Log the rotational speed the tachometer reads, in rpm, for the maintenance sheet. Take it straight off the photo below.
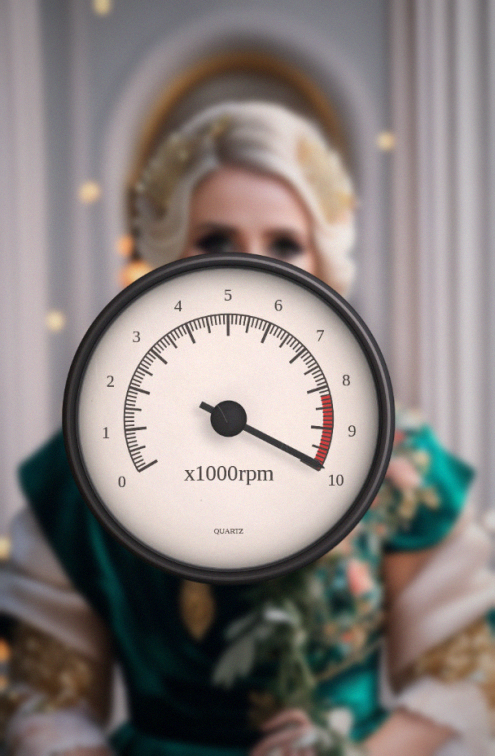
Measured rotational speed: 9900 rpm
